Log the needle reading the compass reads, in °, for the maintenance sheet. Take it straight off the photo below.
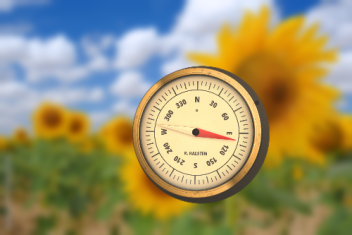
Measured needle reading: 100 °
